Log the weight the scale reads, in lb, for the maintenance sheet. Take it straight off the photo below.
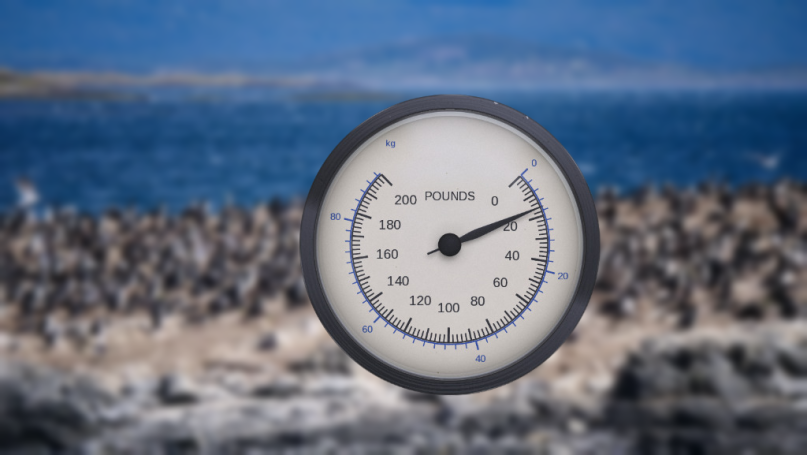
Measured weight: 16 lb
